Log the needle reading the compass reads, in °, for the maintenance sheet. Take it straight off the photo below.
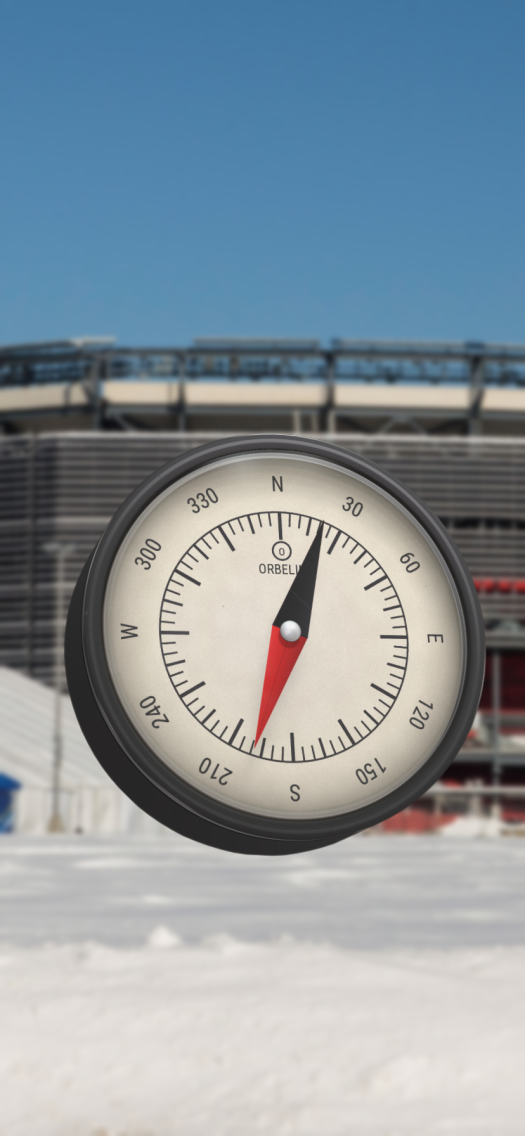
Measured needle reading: 200 °
